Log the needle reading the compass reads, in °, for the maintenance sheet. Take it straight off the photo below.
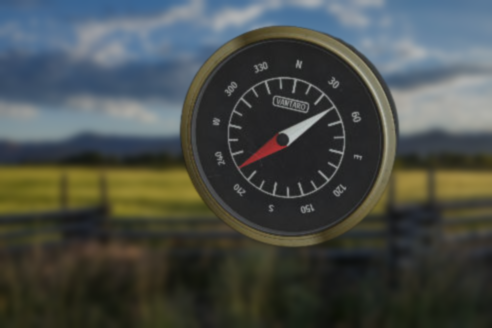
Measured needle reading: 225 °
